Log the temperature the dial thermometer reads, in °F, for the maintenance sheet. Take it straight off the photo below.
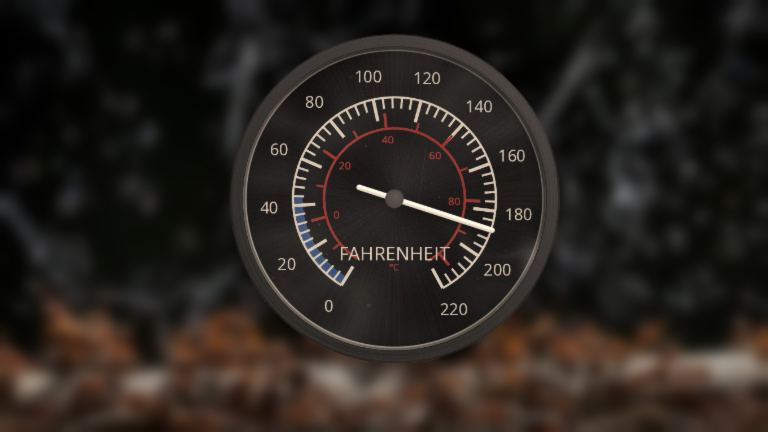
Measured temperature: 188 °F
